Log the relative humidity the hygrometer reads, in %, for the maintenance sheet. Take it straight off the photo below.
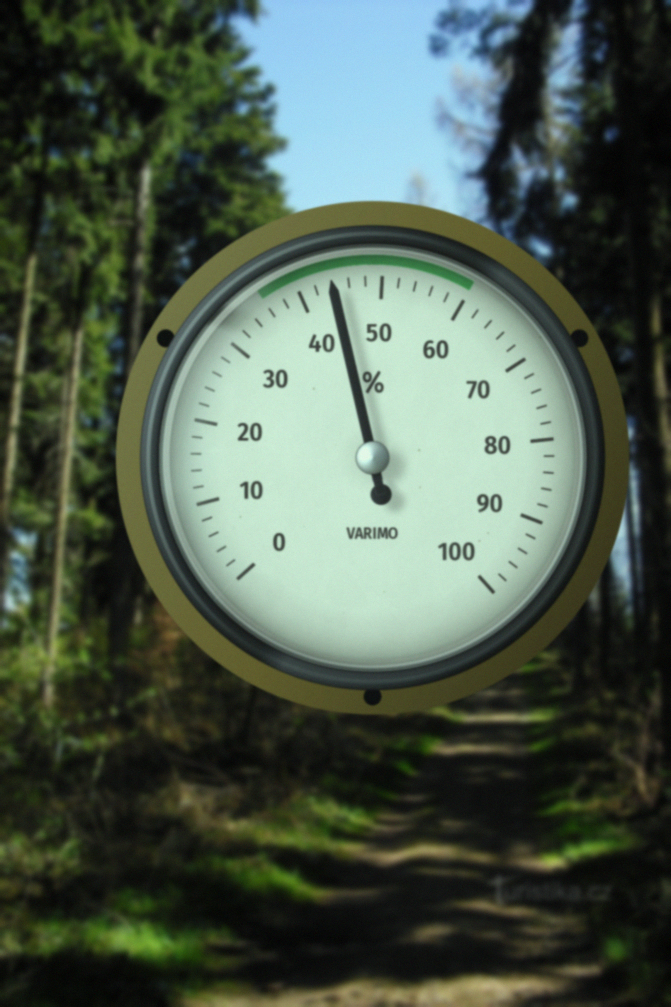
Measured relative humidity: 44 %
